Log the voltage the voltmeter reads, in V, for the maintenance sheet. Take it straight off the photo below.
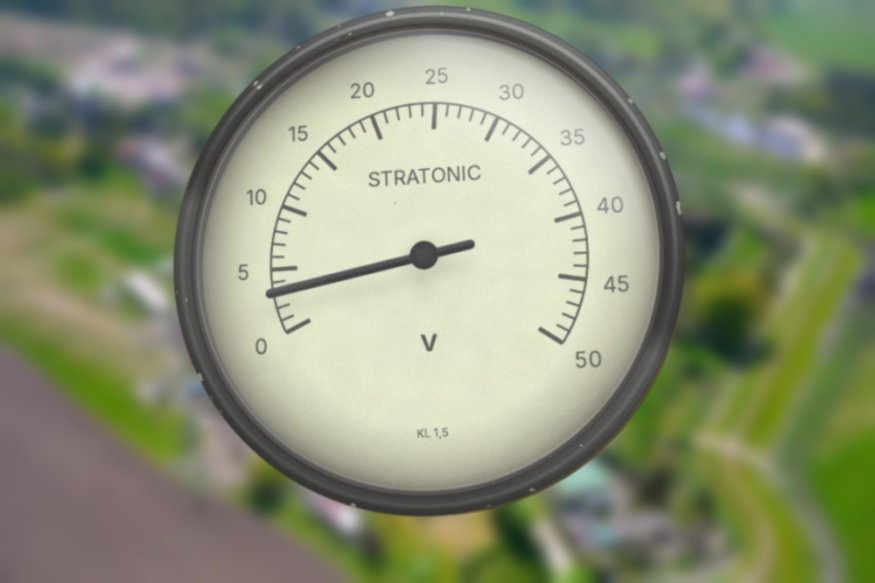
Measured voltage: 3 V
